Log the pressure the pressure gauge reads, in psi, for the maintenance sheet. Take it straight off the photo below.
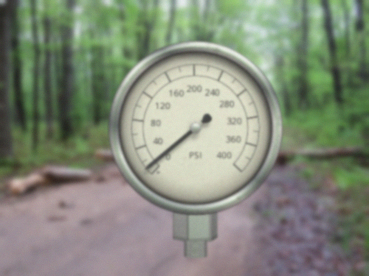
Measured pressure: 10 psi
